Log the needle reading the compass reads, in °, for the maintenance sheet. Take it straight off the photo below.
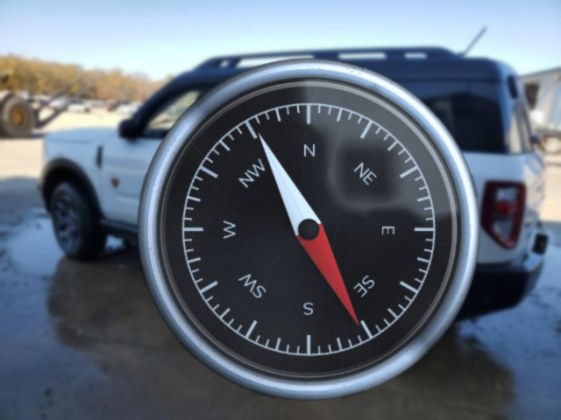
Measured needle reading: 152.5 °
